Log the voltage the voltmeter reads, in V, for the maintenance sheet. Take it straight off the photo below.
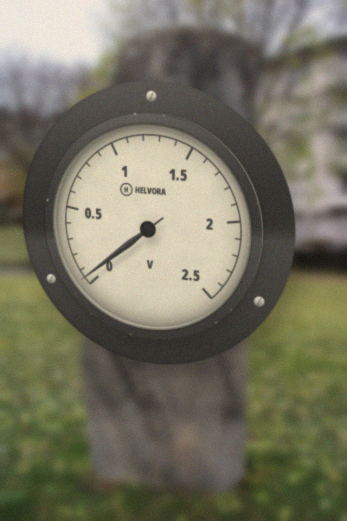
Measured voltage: 0.05 V
